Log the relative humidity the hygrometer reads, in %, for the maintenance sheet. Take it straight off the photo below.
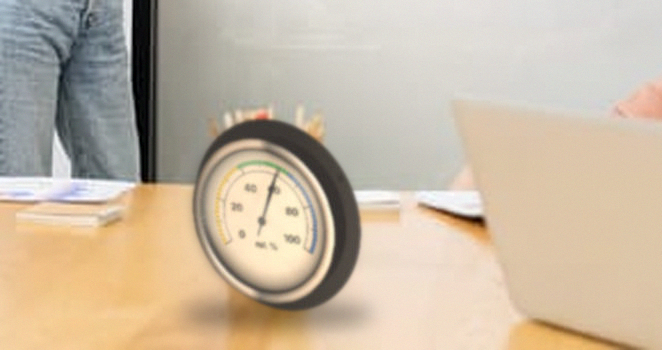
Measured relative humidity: 60 %
